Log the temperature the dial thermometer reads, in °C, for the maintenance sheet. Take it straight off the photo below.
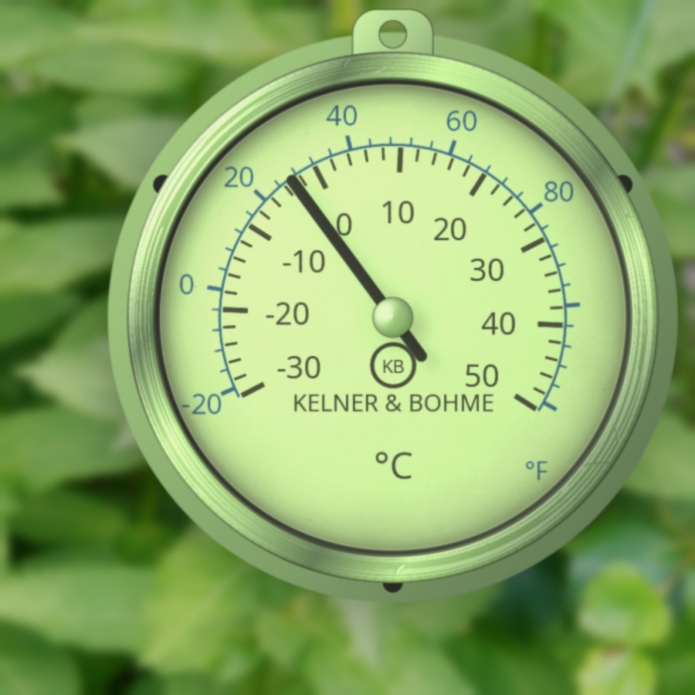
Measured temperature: -3 °C
